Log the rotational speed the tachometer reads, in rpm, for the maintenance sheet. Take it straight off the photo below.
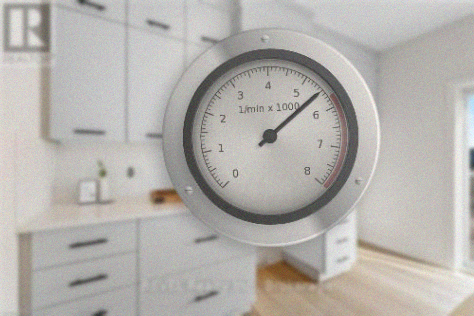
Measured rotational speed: 5500 rpm
